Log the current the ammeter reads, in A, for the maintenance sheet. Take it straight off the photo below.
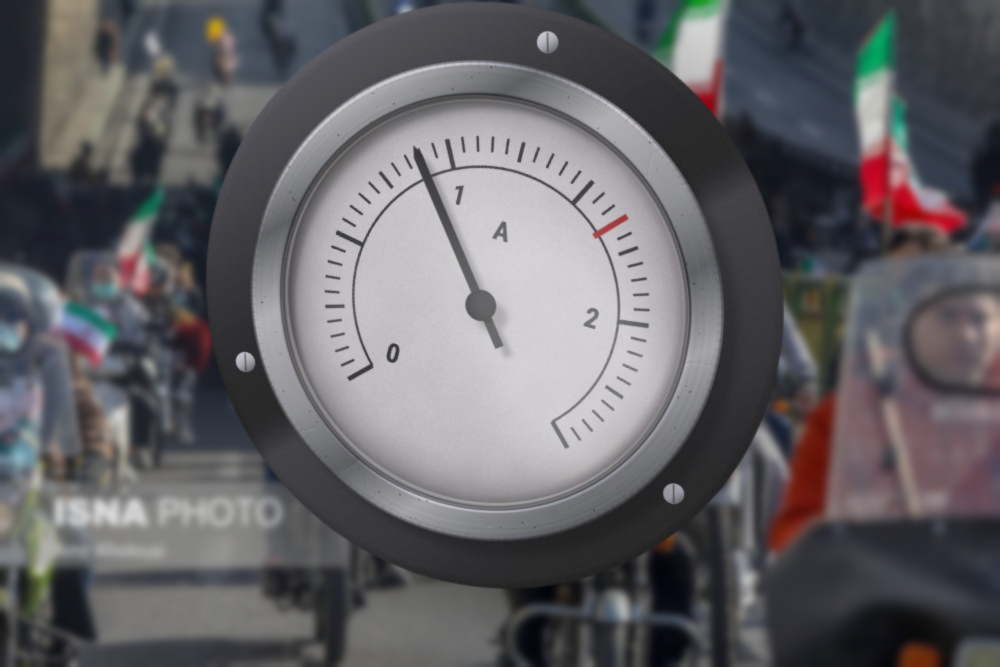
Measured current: 0.9 A
